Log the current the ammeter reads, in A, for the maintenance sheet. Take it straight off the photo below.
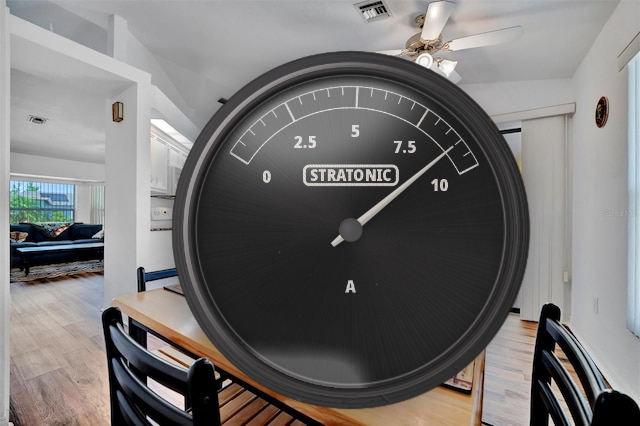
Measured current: 9 A
